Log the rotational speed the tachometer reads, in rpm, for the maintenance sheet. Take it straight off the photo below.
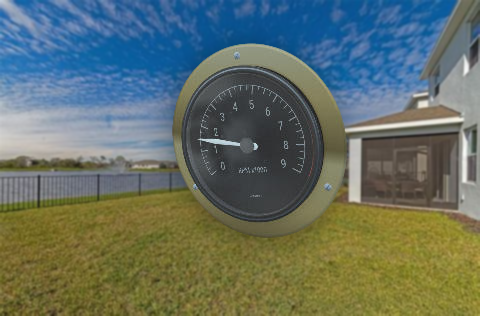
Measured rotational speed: 1500 rpm
